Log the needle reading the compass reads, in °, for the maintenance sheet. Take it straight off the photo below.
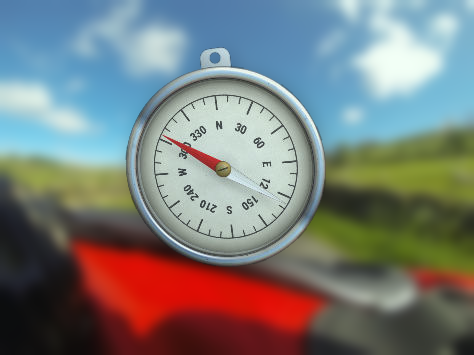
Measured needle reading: 305 °
